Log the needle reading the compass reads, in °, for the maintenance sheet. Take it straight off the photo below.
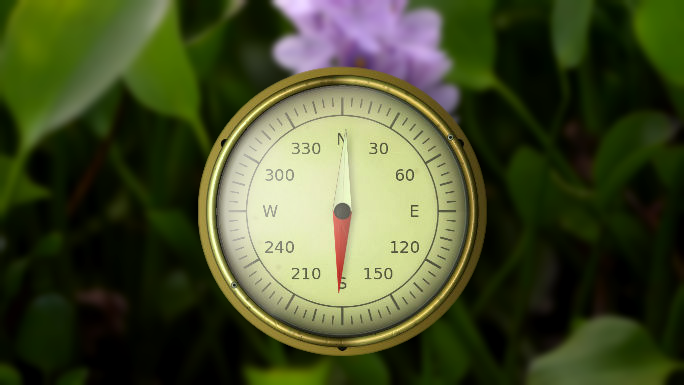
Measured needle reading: 182.5 °
